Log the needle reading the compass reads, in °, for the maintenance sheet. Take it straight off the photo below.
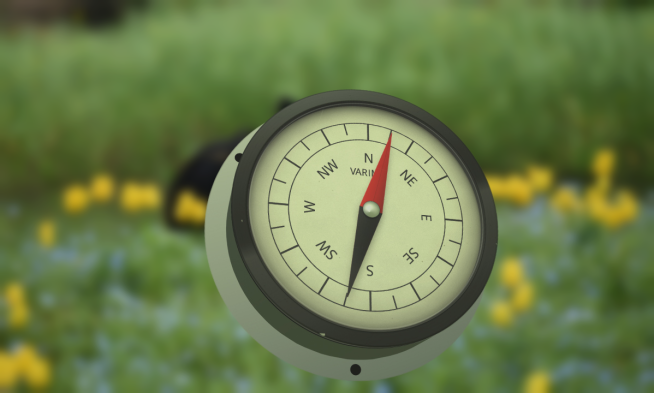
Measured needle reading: 15 °
